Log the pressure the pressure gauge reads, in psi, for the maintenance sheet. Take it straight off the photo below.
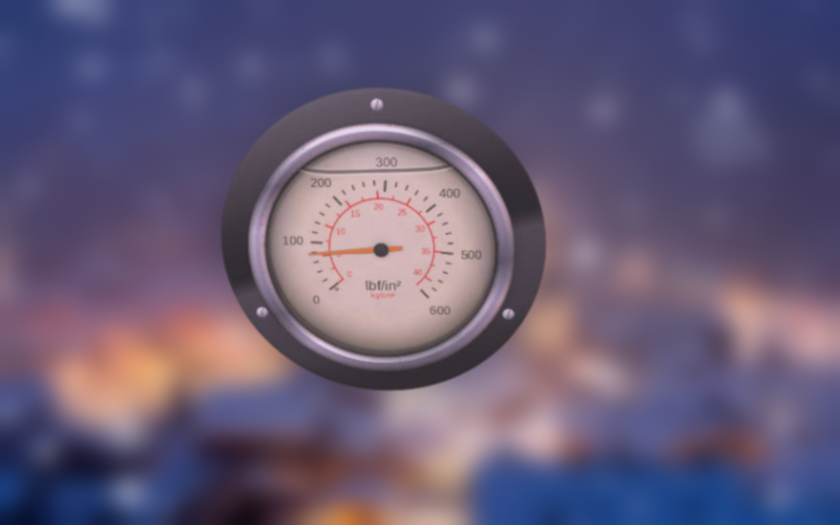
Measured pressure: 80 psi
